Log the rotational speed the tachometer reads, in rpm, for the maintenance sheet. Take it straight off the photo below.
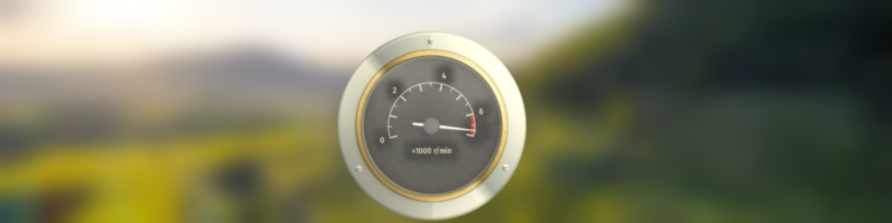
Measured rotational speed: 6750 rpm
